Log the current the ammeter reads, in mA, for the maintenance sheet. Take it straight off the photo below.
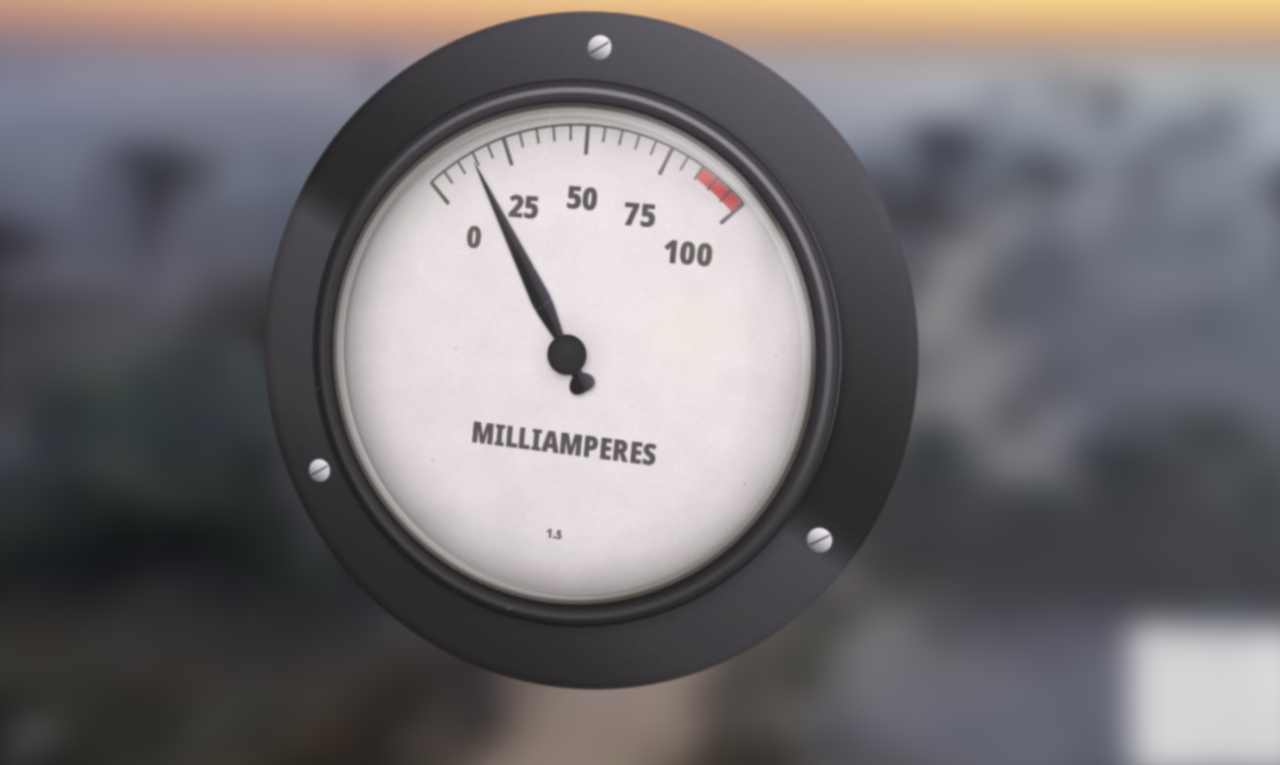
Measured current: 15 mA
